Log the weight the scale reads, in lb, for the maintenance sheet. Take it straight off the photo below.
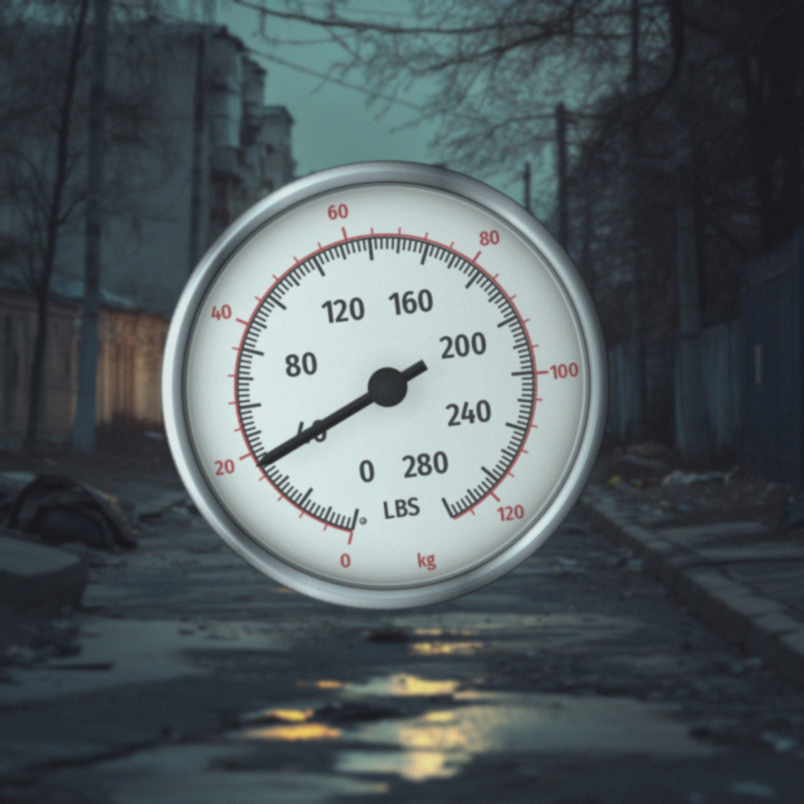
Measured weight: 40 lb
